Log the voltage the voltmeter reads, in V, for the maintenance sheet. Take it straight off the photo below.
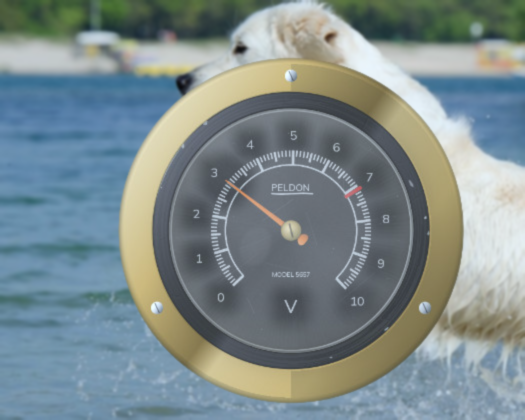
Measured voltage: 3 V
